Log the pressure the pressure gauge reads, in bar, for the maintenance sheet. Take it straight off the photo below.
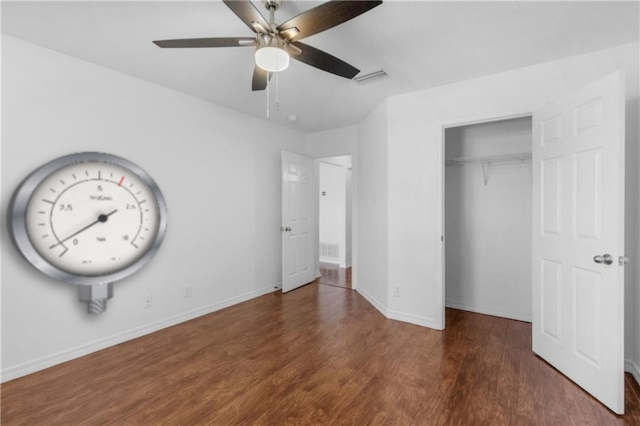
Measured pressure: 0.5 bar
